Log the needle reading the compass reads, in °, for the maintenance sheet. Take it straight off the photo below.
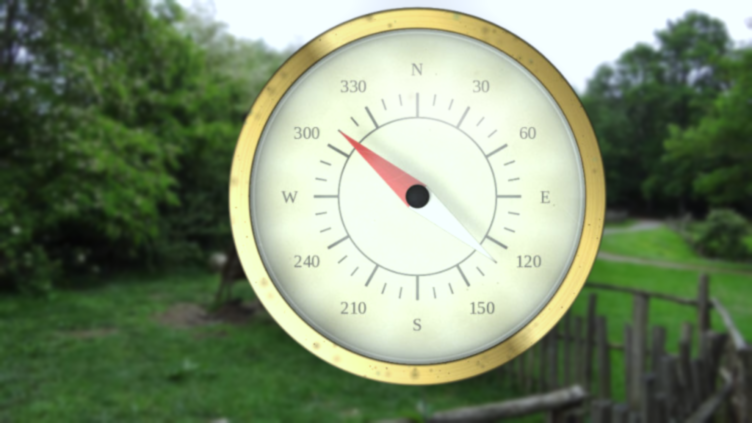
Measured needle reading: 310 °
